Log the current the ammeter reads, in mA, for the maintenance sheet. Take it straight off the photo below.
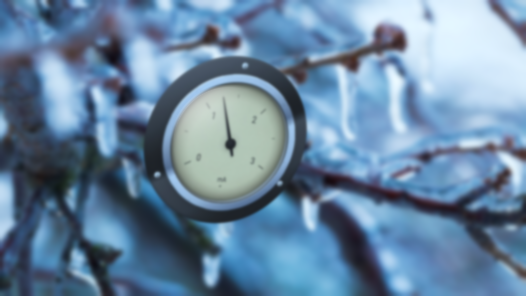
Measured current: 1.25 mA
